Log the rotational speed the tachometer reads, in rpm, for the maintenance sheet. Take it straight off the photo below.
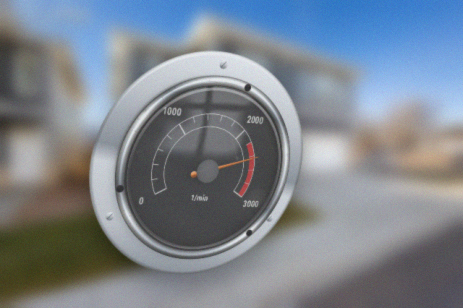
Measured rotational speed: 2400 rpm
